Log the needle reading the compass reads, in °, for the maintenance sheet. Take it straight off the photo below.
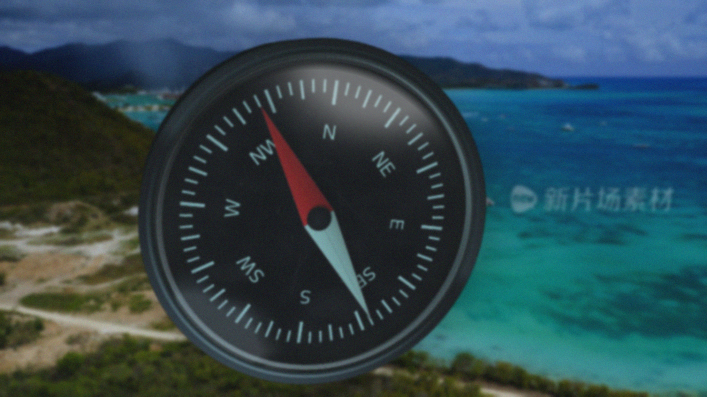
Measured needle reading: 325 °
